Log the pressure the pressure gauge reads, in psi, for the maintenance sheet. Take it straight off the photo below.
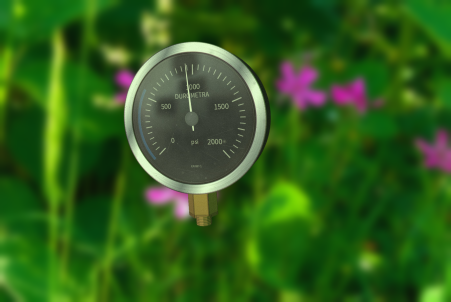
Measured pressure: 950 psi
